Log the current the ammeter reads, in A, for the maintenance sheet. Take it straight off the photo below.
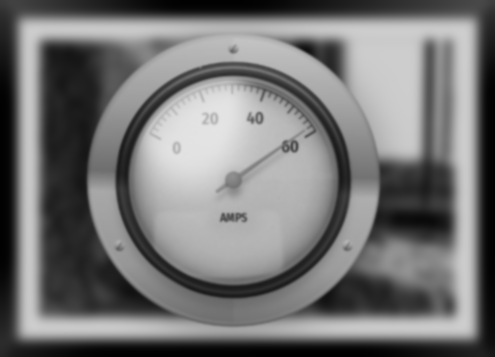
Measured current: 58 A
